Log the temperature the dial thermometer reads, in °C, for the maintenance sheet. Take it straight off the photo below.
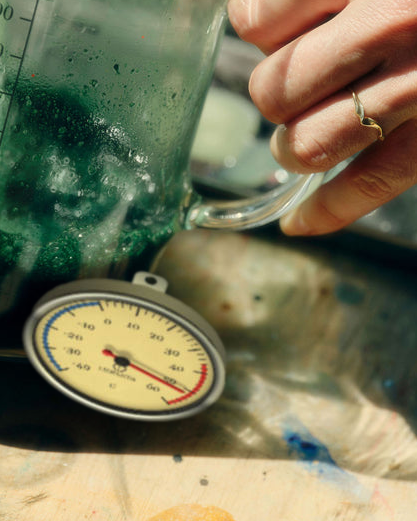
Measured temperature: 50 °C
